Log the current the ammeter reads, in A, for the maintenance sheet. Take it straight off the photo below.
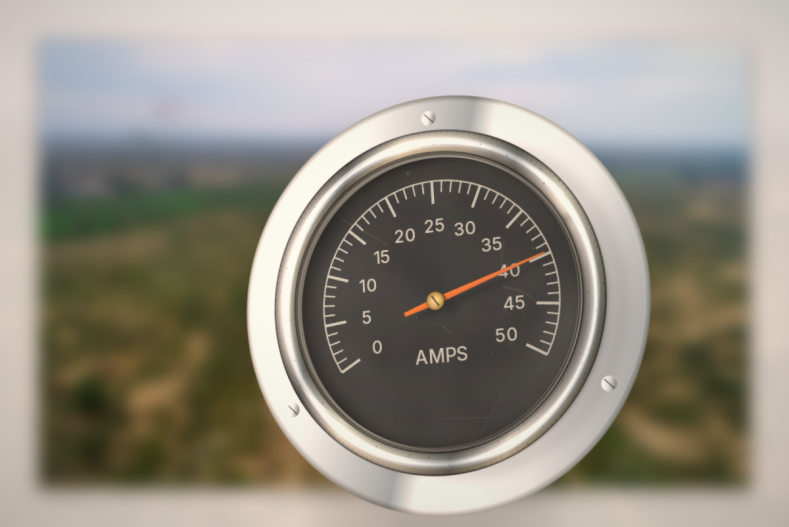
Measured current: 40 A
